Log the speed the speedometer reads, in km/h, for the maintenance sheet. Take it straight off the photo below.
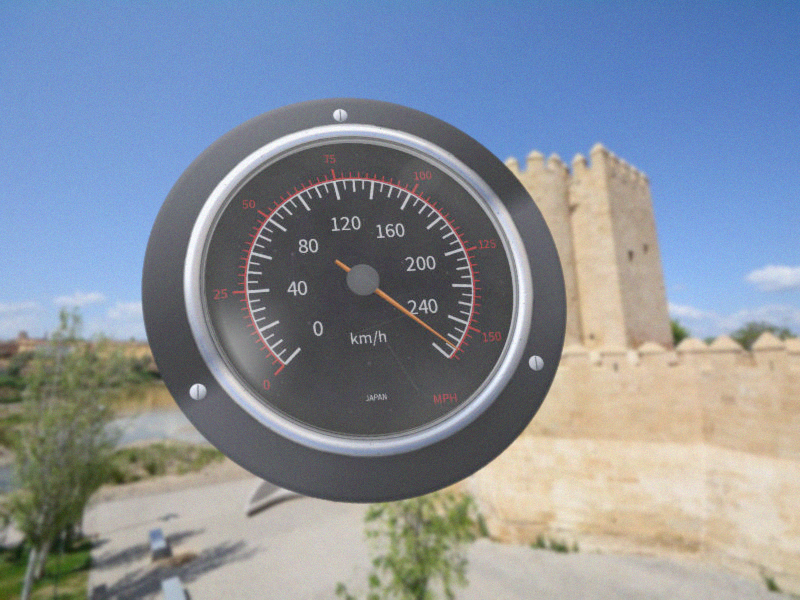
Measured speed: 255 km/h
